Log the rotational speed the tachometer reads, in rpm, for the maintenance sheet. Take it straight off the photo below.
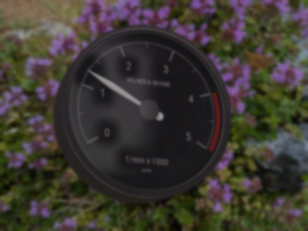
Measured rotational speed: 1250 rpm
